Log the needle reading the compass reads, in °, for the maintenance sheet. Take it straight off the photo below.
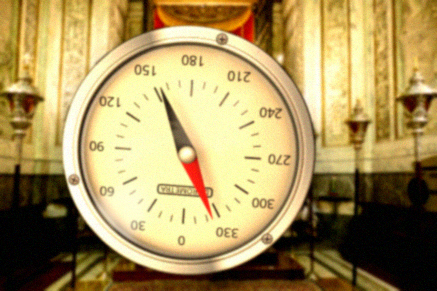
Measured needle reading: 335 °
